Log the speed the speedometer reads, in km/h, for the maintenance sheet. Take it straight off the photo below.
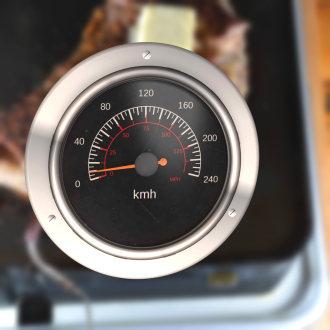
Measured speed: 10 km/h
